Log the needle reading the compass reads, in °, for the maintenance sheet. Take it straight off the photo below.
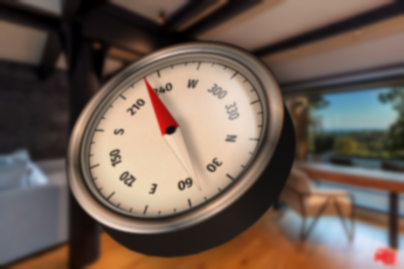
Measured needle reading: 230 °
